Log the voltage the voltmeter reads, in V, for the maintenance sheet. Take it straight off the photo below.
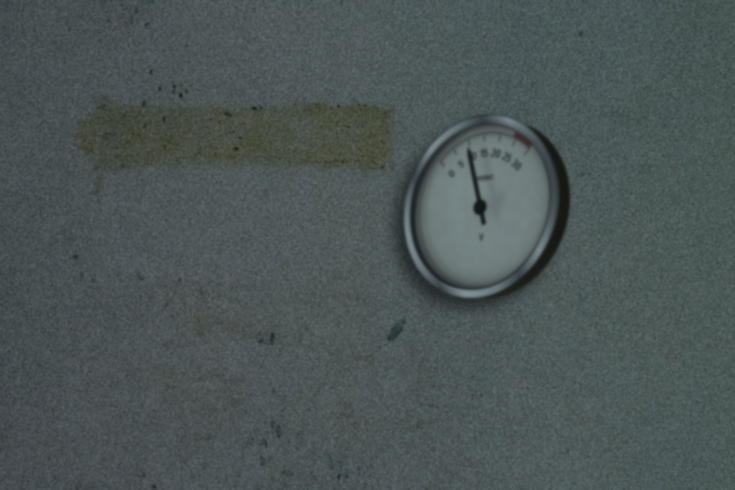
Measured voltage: 10 V
